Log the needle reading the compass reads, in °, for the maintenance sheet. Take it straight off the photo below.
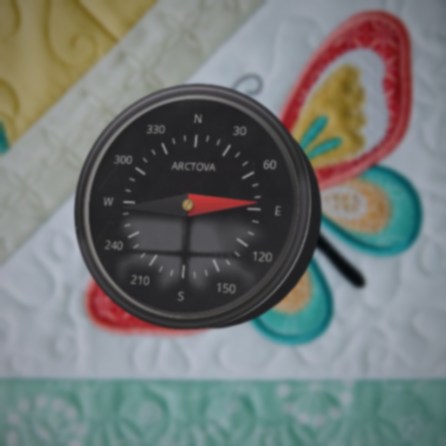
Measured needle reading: 85 °
